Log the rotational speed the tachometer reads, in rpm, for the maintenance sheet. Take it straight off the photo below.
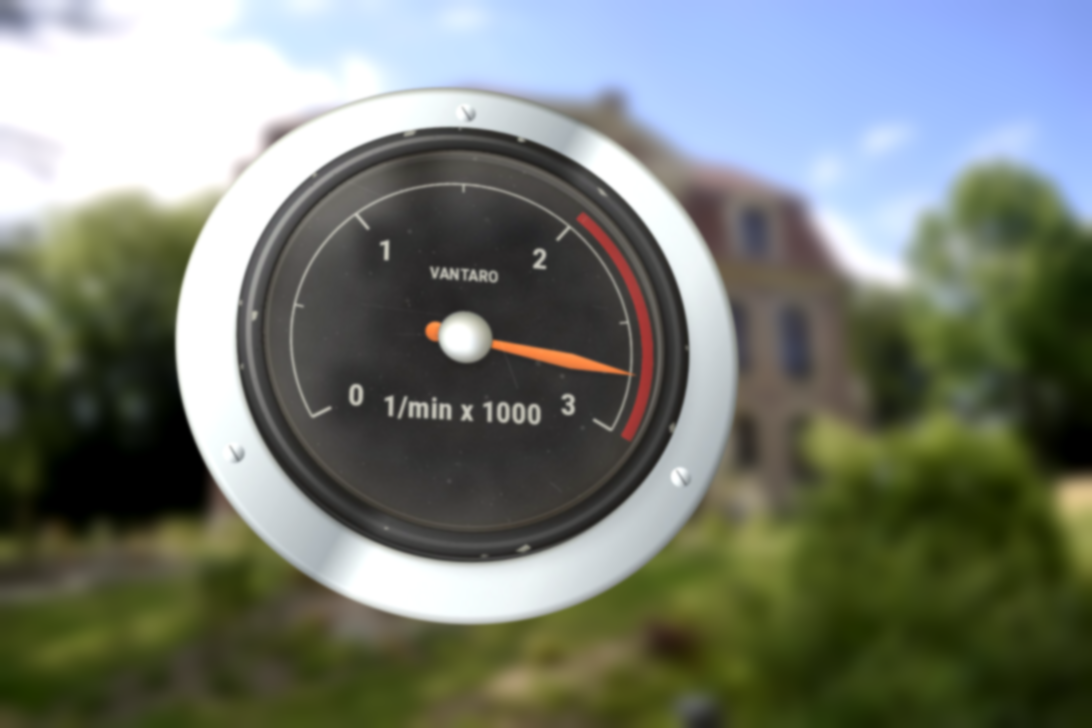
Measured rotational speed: 2750 rpm
